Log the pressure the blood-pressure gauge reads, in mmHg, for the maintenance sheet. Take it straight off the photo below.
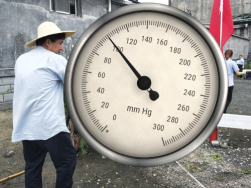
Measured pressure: 100 mmHg
